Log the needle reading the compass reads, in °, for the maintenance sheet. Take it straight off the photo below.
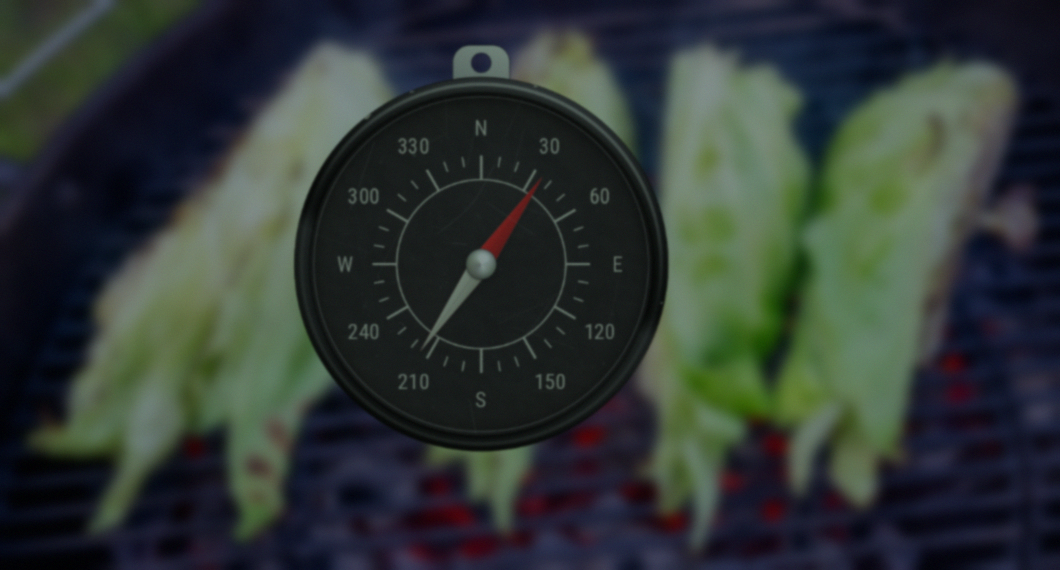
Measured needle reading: 35 °
